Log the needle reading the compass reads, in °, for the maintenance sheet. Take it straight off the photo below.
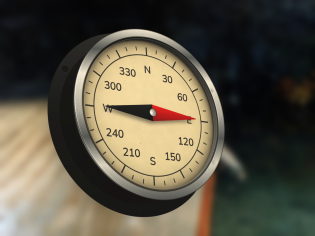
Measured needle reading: 90 °
